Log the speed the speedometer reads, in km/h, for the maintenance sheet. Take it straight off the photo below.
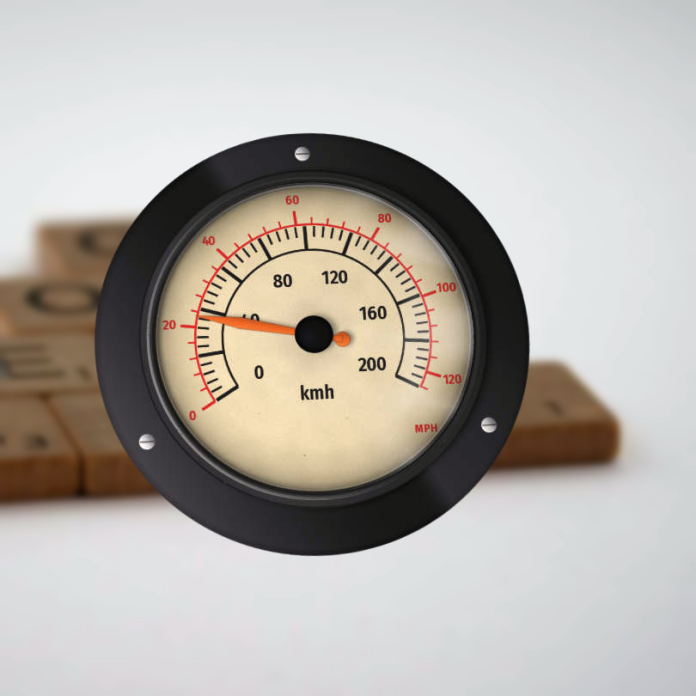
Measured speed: 36 km/h
